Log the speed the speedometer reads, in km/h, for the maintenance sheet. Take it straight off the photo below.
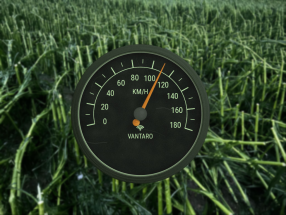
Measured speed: 110 km/h
